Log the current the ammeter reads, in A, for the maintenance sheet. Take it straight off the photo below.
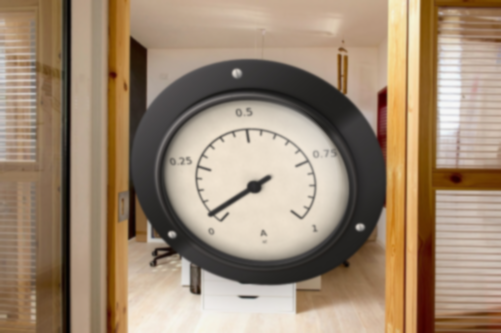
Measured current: 0.05 A
